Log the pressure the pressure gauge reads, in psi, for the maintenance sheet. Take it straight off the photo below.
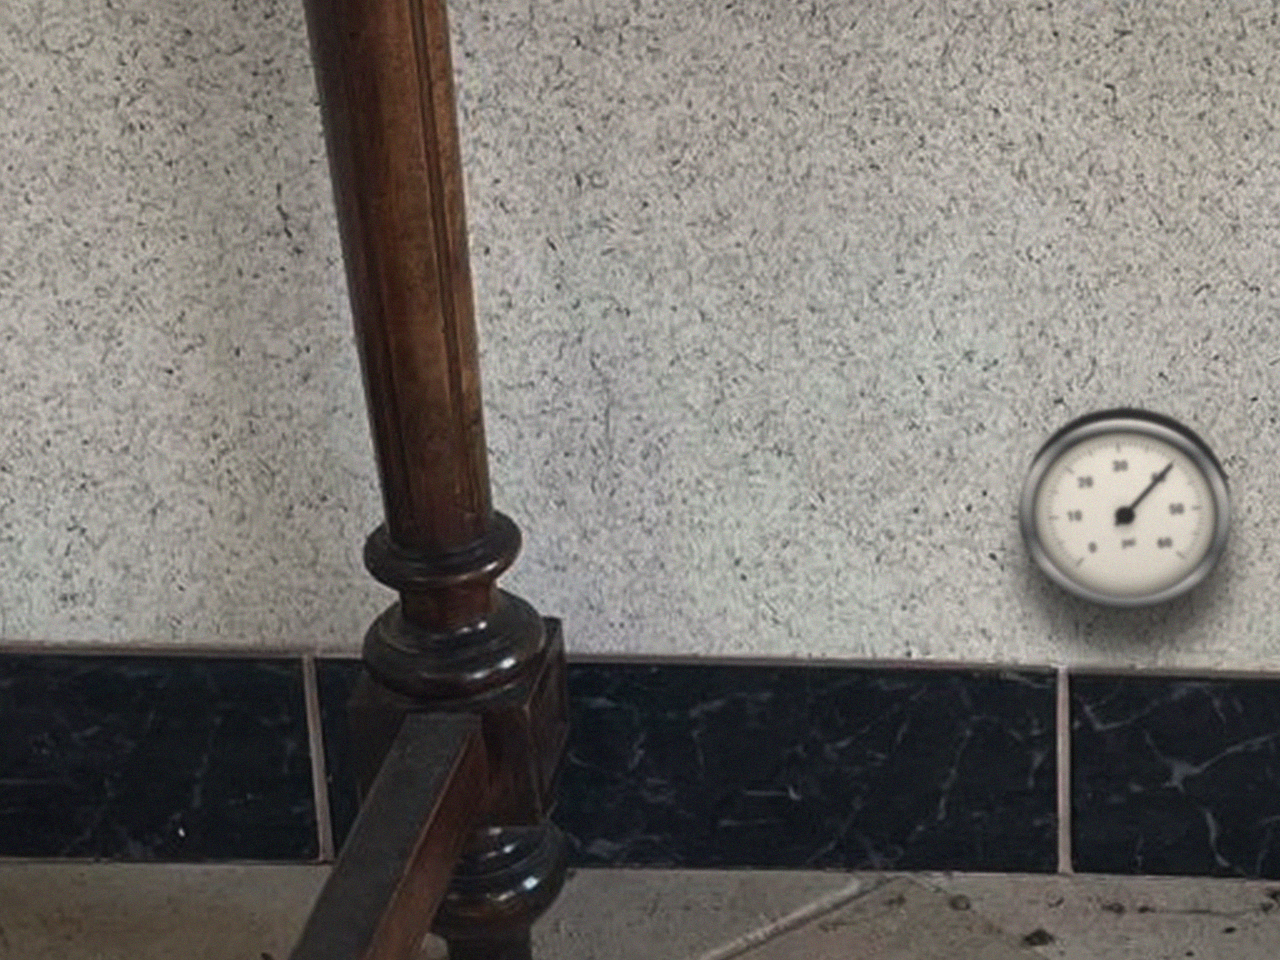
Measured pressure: 40 psi
